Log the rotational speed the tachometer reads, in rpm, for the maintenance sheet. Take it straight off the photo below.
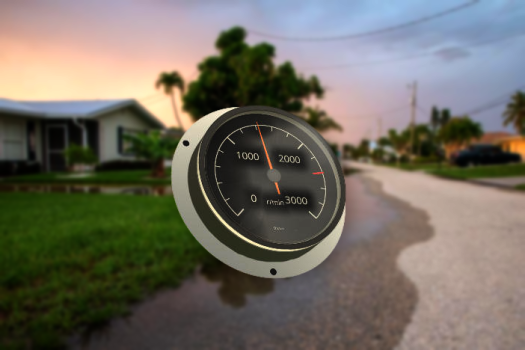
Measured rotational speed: 1400 rpm
